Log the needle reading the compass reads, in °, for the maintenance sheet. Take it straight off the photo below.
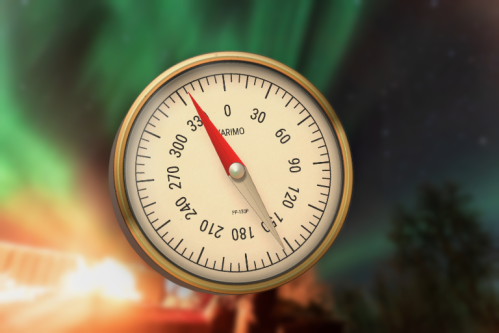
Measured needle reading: 335 °
